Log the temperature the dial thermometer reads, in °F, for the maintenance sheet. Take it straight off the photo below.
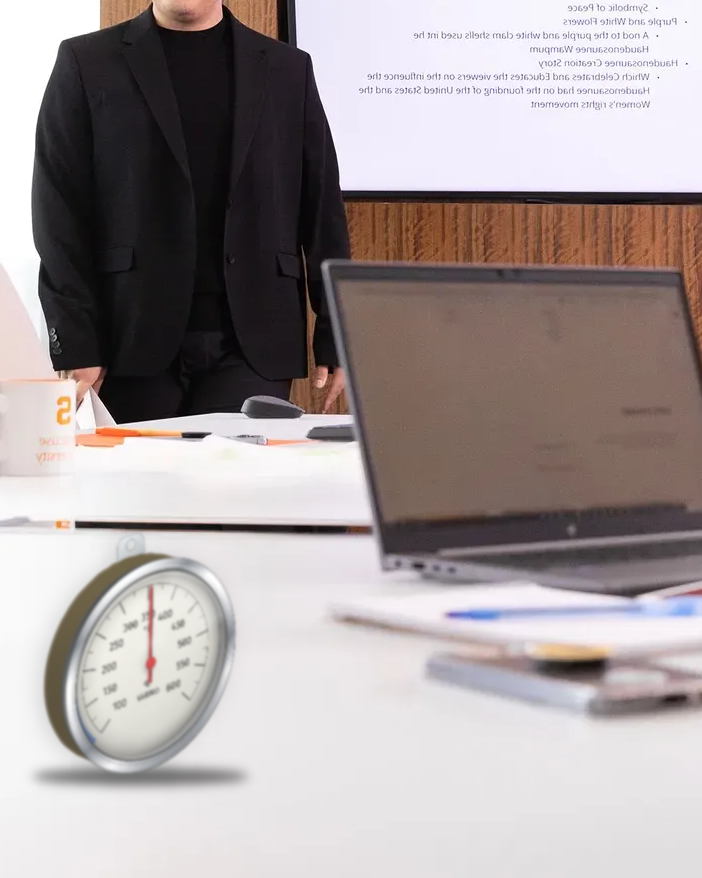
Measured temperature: 350 °F
